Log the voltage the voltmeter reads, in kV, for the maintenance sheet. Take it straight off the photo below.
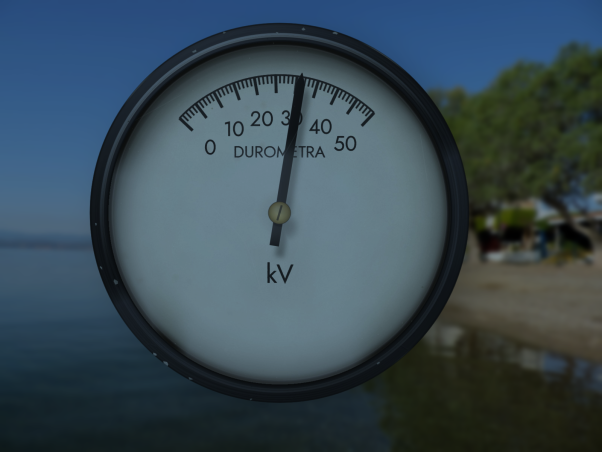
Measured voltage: 31 kV
